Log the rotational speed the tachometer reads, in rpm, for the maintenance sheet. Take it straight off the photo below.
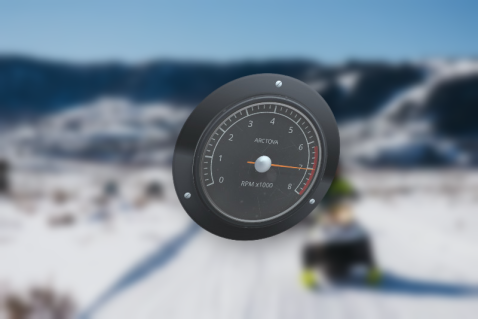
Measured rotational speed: 7000 rpm
